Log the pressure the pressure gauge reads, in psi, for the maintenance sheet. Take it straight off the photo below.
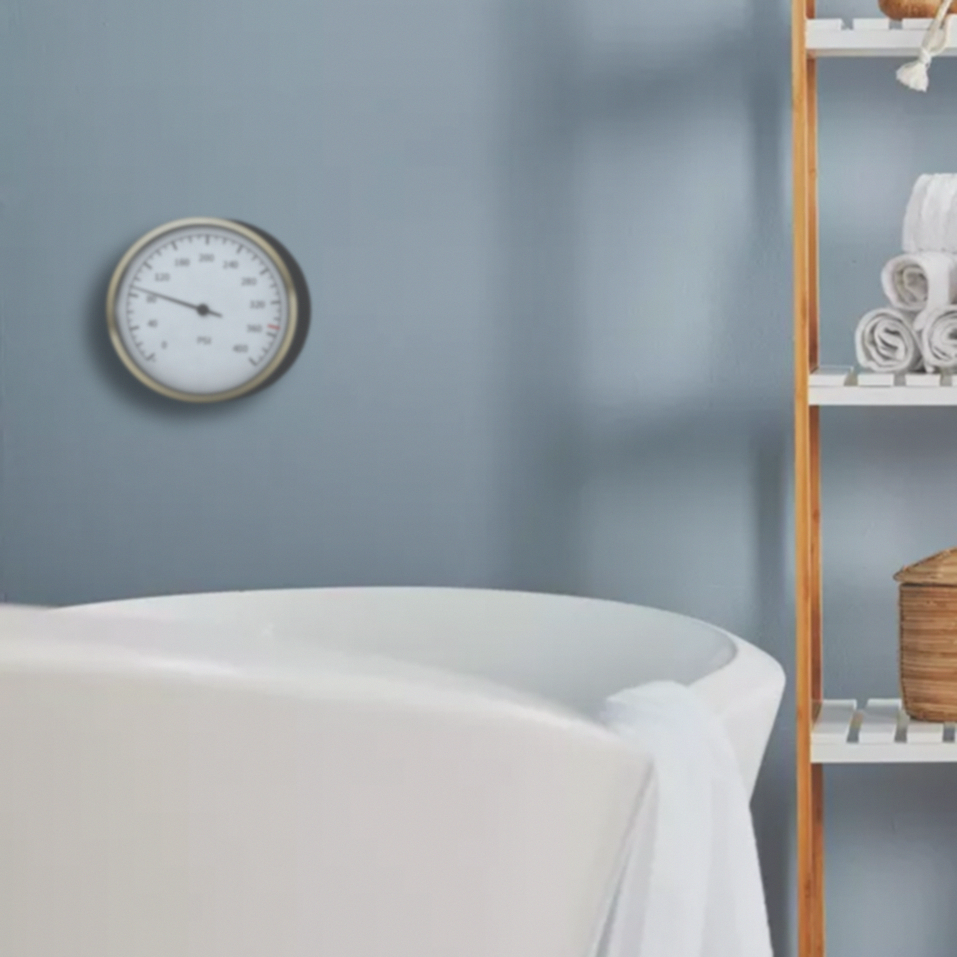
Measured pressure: 90 psi
